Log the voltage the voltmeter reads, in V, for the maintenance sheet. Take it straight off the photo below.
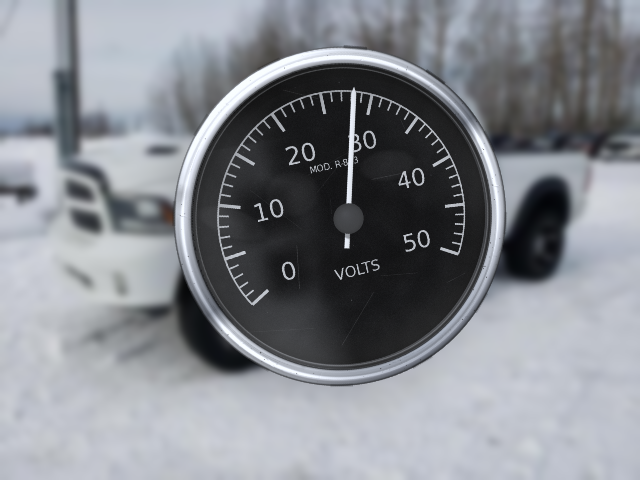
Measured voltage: 28 V
